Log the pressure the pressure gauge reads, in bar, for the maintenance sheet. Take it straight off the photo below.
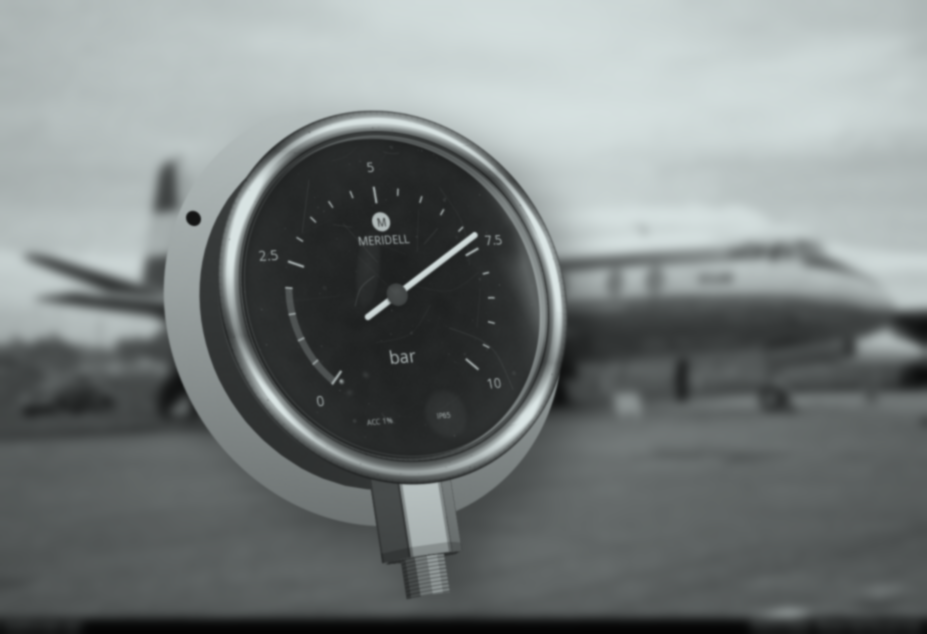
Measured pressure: 7.25 bar
